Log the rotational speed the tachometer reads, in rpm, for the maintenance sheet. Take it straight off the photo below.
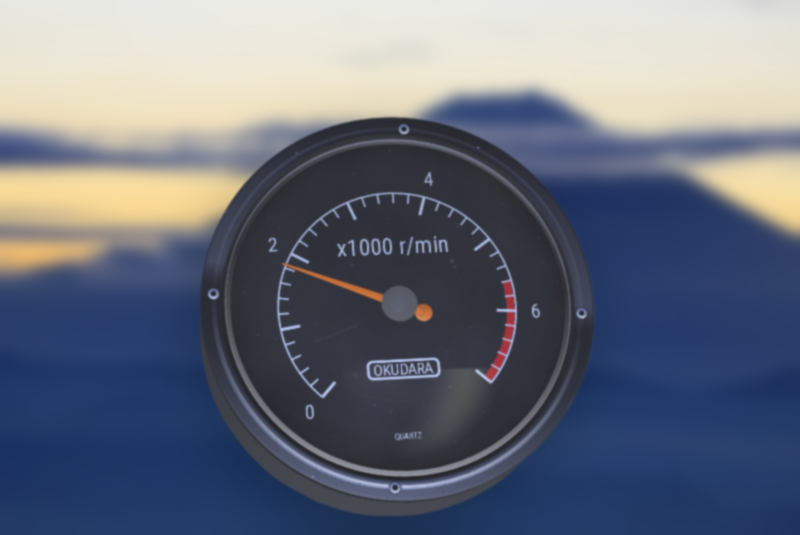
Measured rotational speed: 1800 rpm
